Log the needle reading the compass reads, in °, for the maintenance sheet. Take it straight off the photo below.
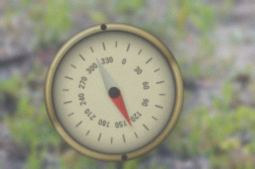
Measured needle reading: 135 °
